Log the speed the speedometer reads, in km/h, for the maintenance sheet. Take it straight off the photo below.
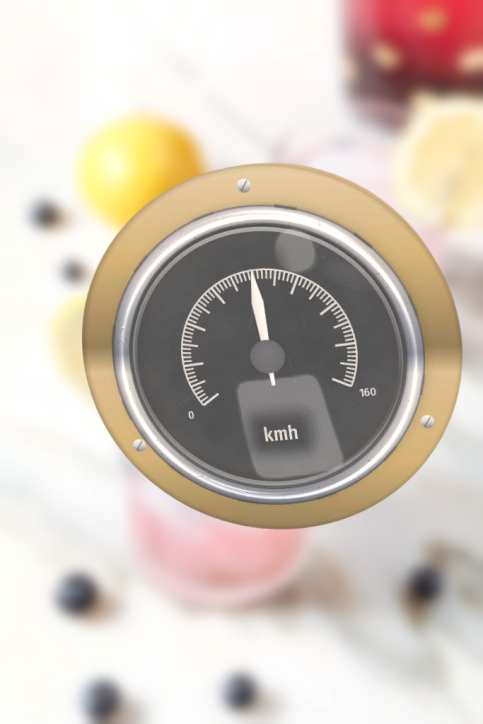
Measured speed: 80 km/h
